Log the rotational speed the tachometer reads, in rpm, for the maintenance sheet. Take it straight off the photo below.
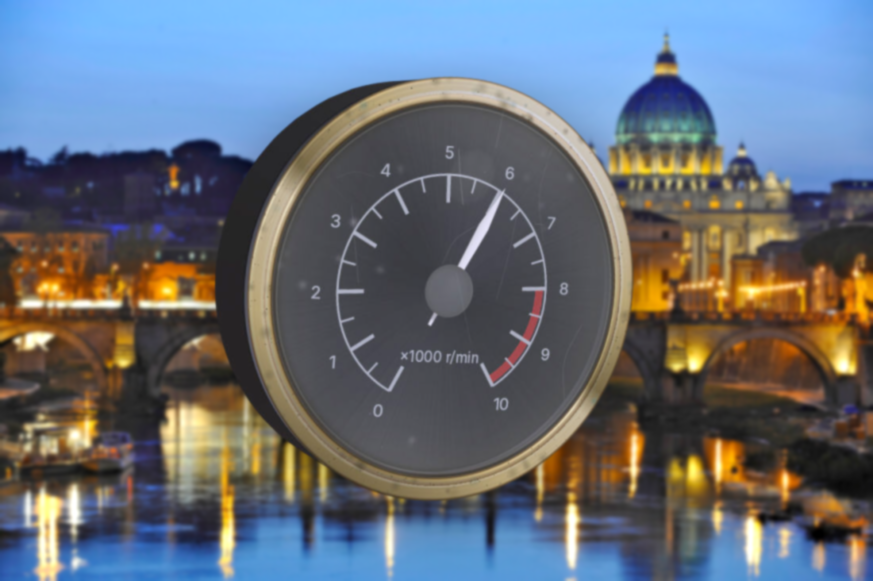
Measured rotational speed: 6000 rpm
